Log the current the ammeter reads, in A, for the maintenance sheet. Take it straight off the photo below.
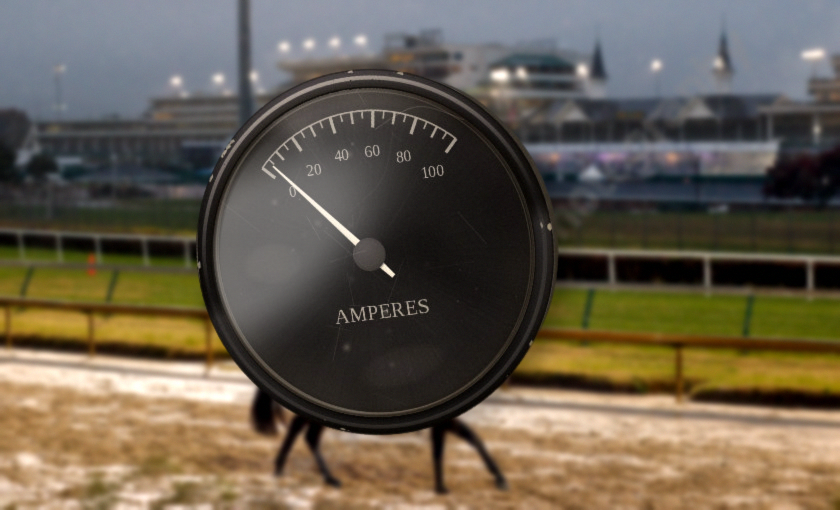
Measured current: 5 A
